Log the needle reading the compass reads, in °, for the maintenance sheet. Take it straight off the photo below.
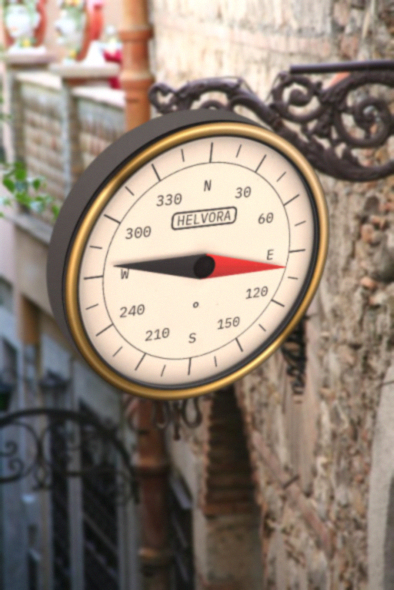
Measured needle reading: 97.5 °
